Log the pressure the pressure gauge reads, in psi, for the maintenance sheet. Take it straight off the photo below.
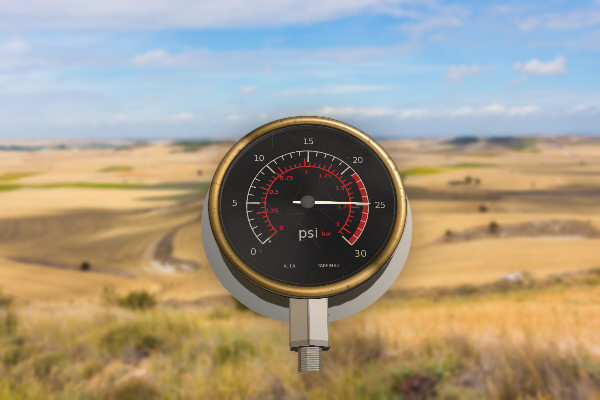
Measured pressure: 25 psi
